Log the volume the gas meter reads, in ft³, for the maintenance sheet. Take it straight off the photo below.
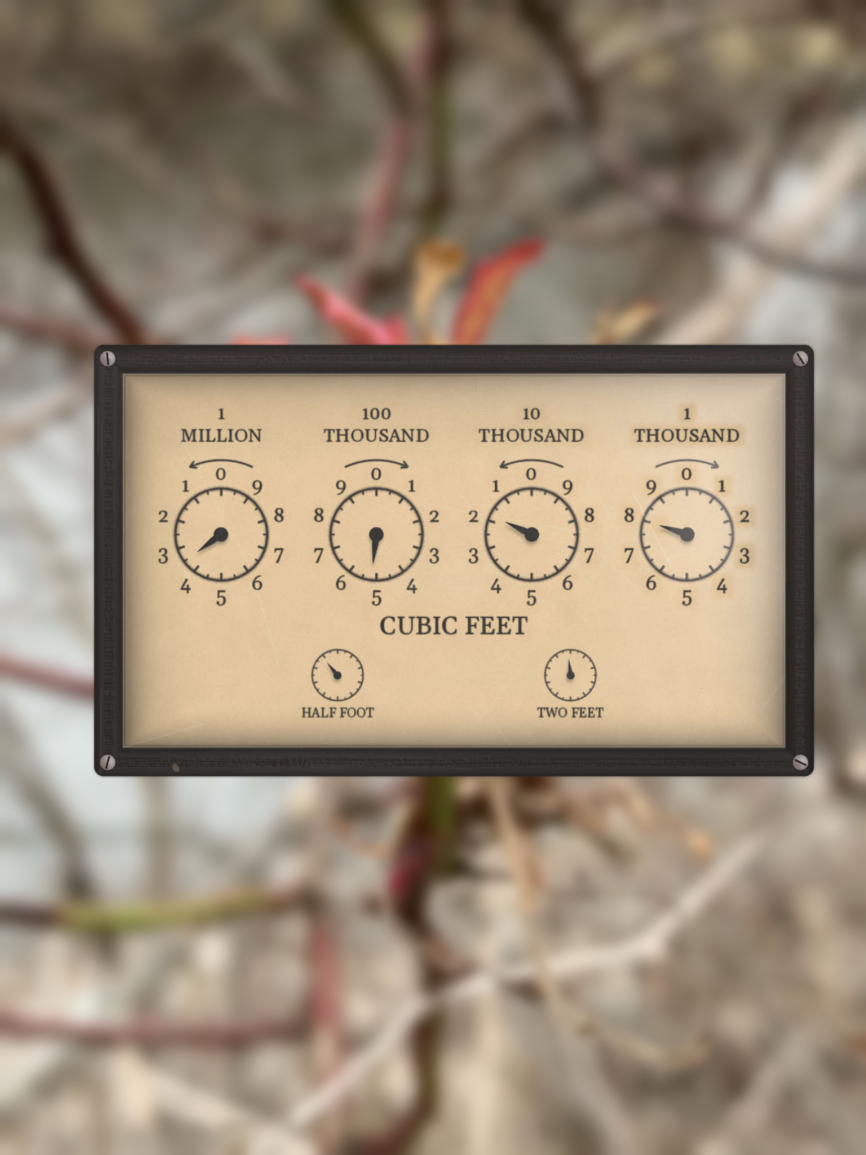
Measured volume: 351800 ft³
